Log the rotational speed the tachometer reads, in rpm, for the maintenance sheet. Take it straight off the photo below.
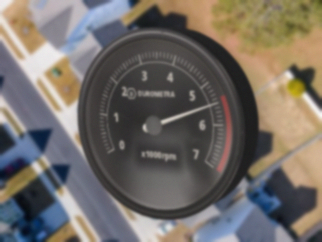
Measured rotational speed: 5500 rpm
